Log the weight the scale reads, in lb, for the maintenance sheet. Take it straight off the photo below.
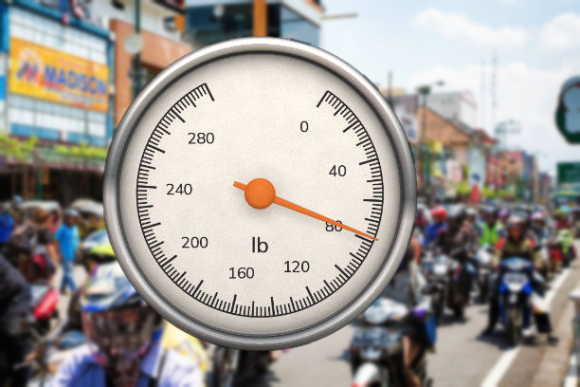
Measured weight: 78 lb
